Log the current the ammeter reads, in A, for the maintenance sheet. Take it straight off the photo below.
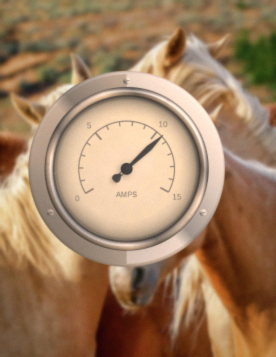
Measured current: 10.5 A
